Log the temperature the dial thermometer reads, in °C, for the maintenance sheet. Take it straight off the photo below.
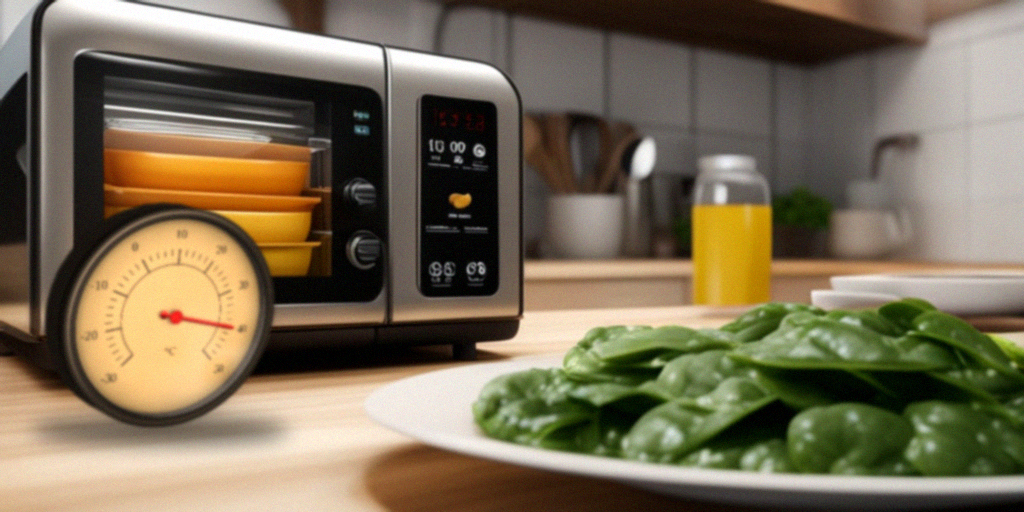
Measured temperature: 40 °C
